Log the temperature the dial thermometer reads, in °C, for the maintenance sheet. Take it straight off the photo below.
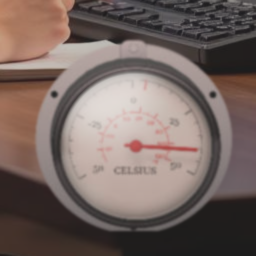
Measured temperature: 40 °C
